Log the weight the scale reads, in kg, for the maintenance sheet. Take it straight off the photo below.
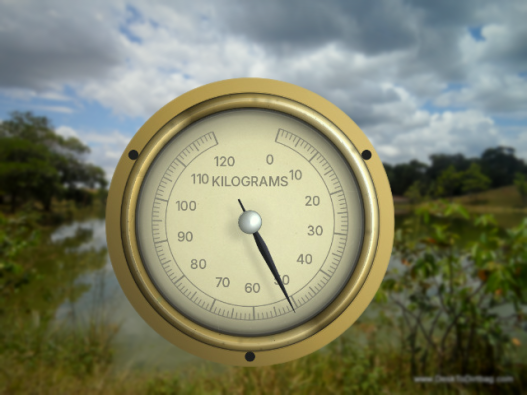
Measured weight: 51 kg
